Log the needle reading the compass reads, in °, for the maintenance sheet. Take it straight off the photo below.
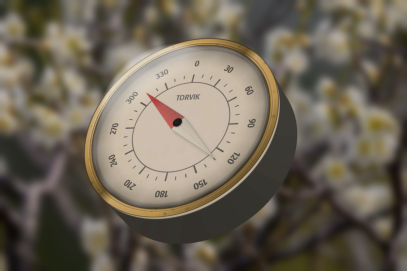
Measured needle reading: 310 °
